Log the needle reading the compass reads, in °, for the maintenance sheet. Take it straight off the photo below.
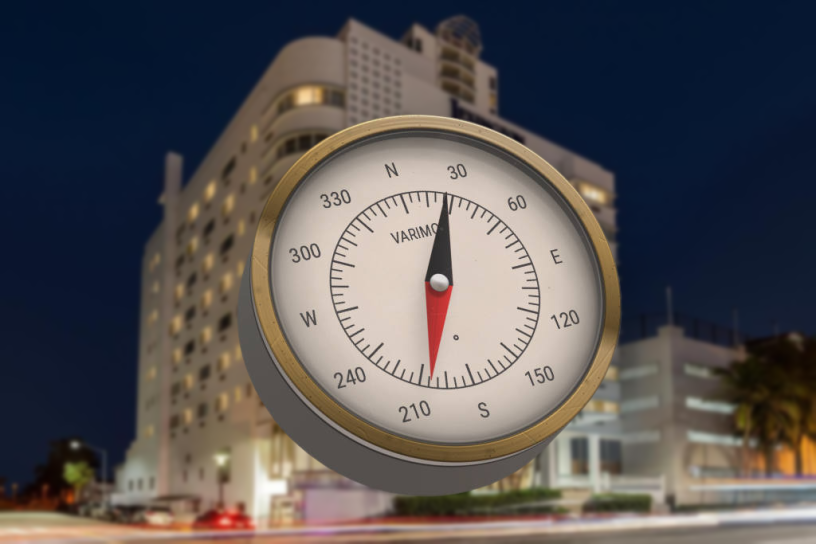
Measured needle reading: 205 °
